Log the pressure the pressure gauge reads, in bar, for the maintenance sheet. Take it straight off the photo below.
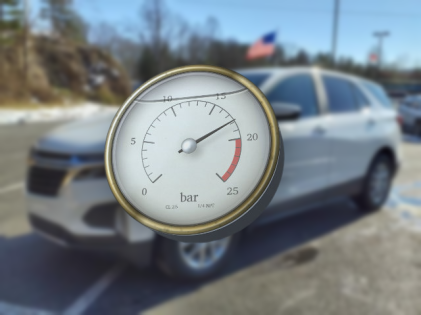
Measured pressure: 18 bar
